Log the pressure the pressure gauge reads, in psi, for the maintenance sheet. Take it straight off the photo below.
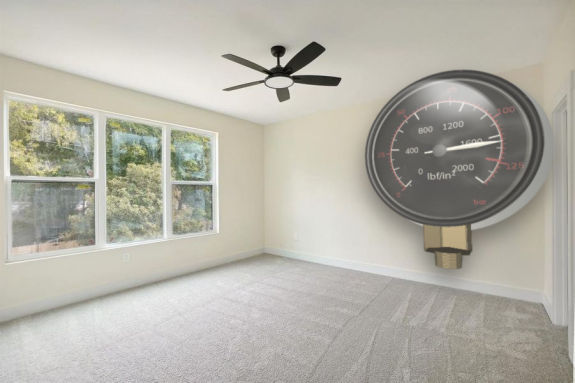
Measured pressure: 1650 psi
